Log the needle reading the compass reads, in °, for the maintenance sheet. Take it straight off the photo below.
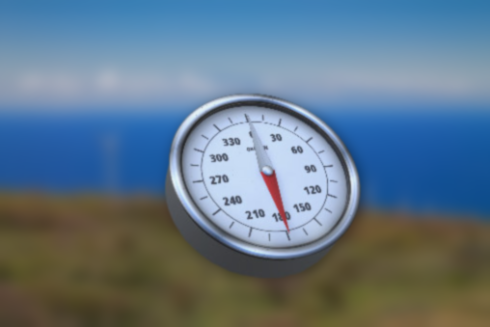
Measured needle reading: 180 °
